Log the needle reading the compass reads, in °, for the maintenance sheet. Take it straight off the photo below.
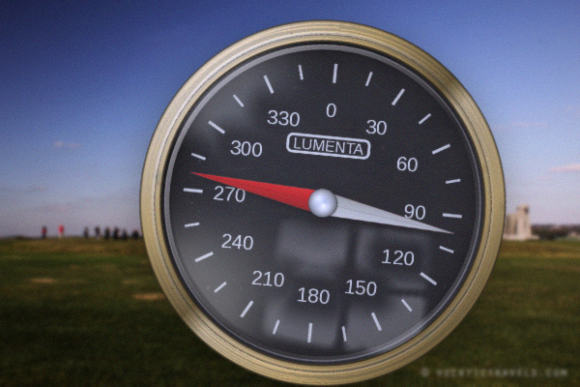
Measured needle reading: 277.5 °
